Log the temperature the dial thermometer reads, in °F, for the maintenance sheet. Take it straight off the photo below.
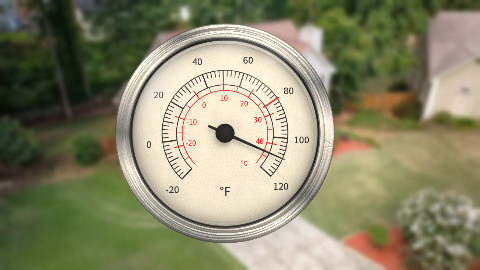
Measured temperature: 110 °F
